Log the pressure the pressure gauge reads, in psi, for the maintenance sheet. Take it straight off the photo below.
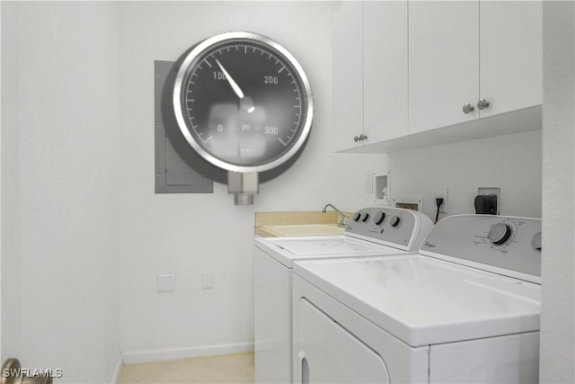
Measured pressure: 110 psi
